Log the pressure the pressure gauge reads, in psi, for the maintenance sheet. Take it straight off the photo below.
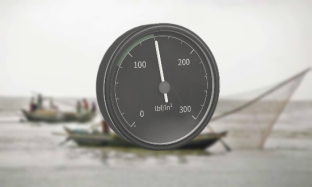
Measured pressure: 140 psi
